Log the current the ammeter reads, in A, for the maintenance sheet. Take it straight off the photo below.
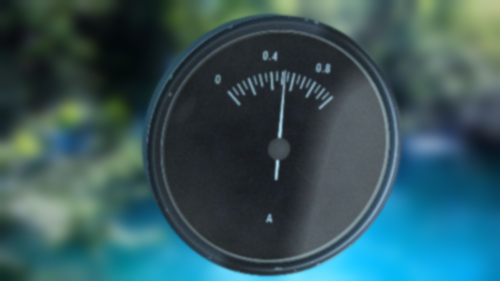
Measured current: 0.5 A
